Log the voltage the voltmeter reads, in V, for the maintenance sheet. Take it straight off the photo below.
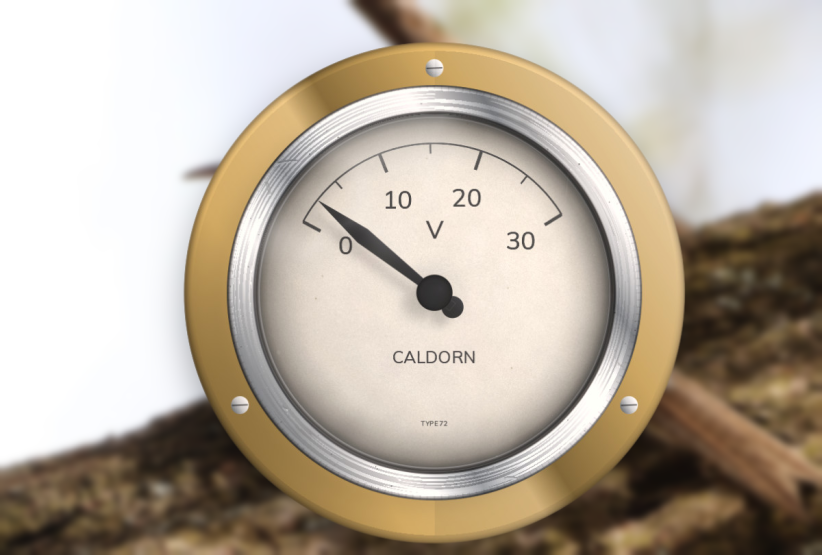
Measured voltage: 2.5 V
